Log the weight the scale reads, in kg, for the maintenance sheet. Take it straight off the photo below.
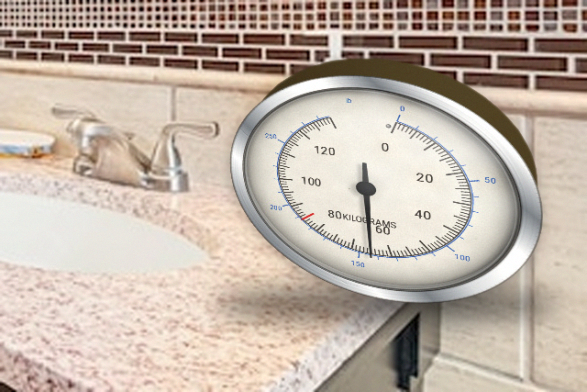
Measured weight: 65 kg
